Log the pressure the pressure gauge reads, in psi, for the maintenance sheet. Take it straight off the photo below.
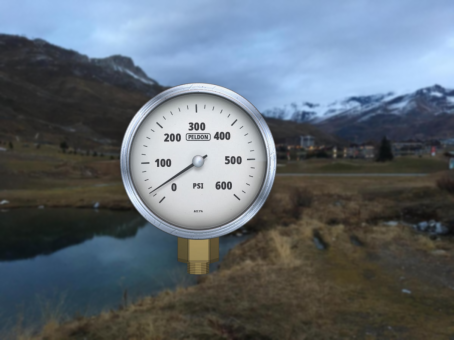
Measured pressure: 30 psi
